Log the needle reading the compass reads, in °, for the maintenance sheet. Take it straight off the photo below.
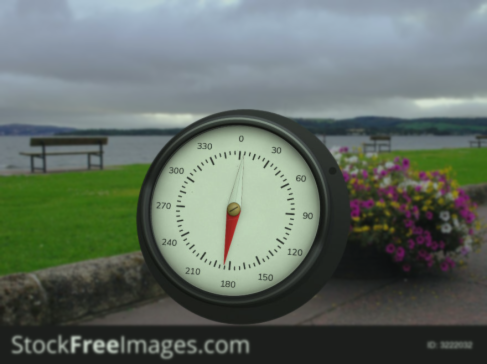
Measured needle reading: 185 °
